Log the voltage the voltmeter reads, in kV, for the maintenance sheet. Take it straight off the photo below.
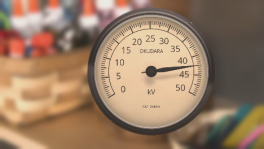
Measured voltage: 42.5 kV
